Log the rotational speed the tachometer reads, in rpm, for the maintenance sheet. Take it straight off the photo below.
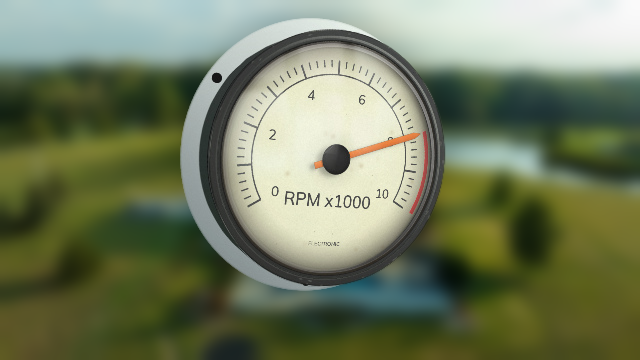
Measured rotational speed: 8000 rpm
